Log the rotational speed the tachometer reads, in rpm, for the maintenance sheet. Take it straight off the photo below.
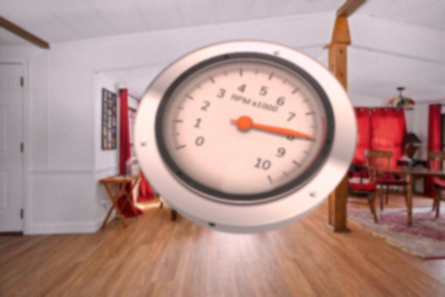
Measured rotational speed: 8000 rpm
